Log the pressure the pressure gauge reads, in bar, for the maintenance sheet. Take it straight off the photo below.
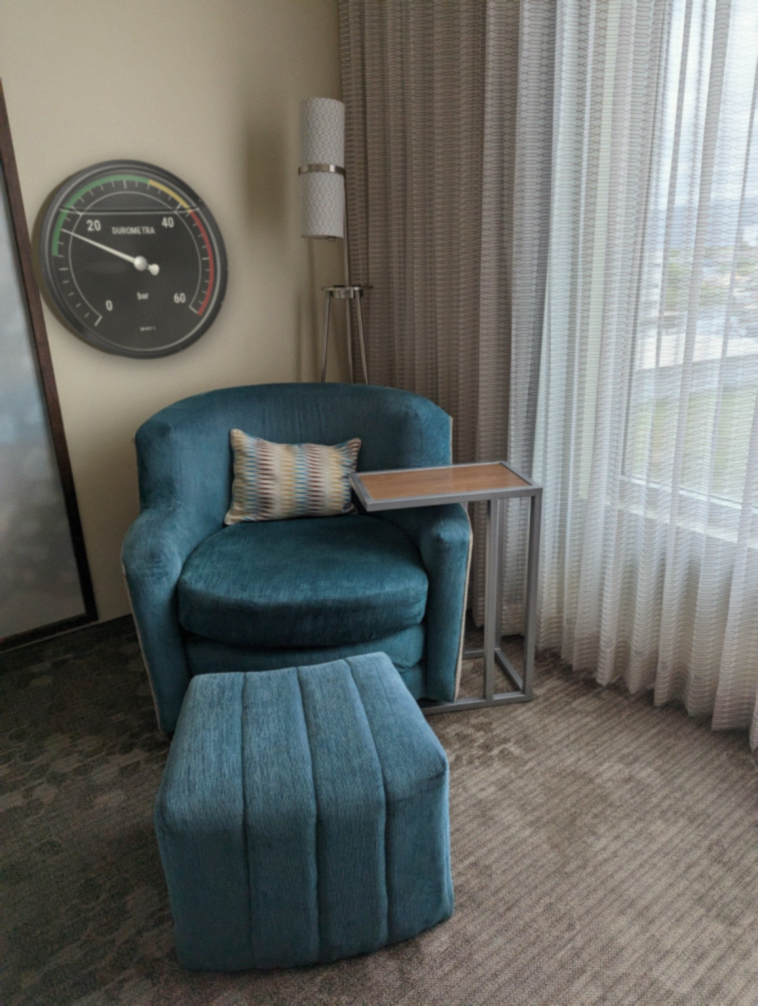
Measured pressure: 16 bar
